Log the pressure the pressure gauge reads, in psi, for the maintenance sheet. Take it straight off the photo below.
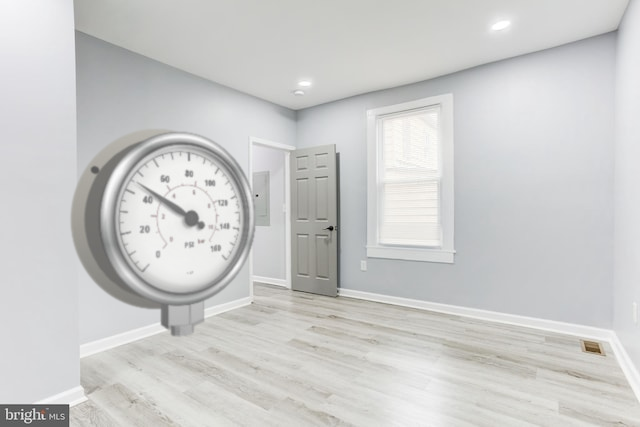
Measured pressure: 45 psi
